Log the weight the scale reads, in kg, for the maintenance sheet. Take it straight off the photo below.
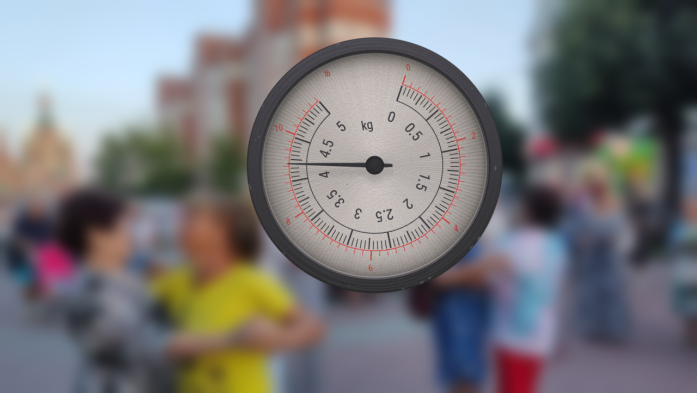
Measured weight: 4.2 kg
